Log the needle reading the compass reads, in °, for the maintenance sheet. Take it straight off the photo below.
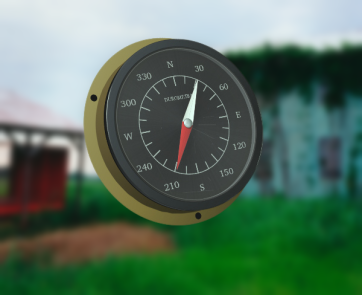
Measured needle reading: 210 °
